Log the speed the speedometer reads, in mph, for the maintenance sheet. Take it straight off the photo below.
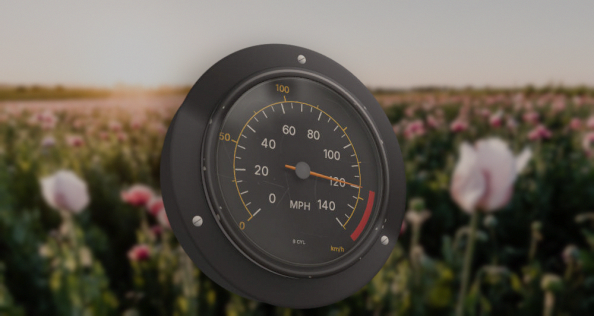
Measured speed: 120 mph
